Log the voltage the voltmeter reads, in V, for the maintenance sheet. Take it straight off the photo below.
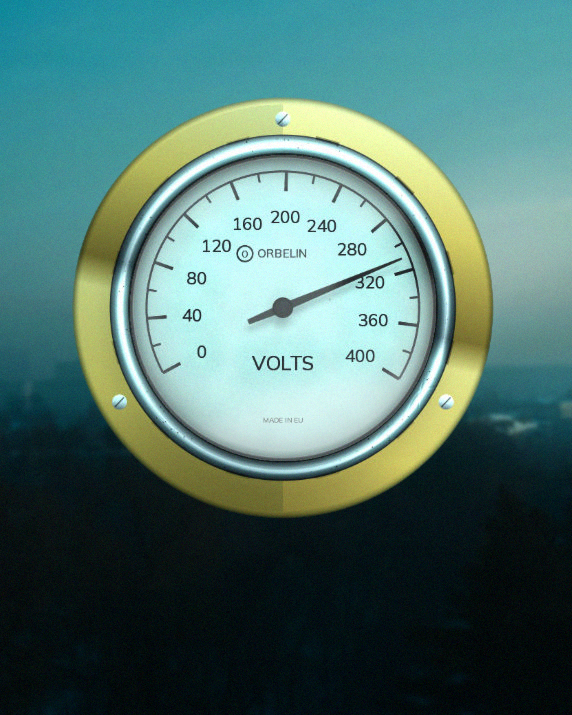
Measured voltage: 310 V
